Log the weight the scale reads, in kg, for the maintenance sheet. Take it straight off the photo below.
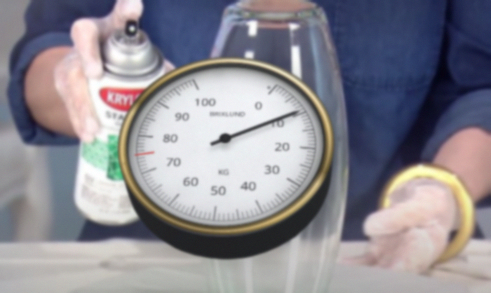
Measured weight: 10 kg
